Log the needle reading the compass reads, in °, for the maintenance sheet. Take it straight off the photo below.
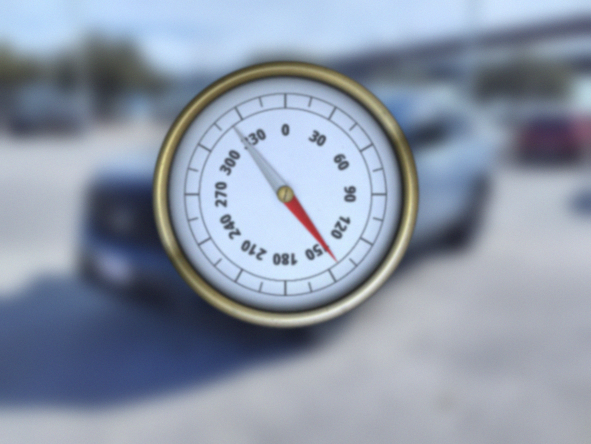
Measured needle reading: 142.5 °
